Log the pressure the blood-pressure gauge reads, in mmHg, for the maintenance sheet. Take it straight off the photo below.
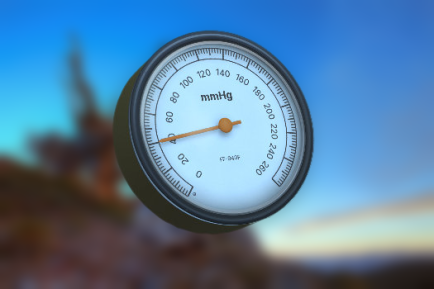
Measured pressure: 40 mmHg
